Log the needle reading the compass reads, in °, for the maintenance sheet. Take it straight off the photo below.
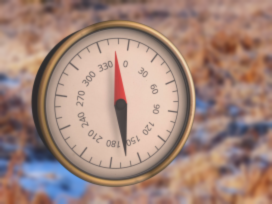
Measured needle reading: 345 °
